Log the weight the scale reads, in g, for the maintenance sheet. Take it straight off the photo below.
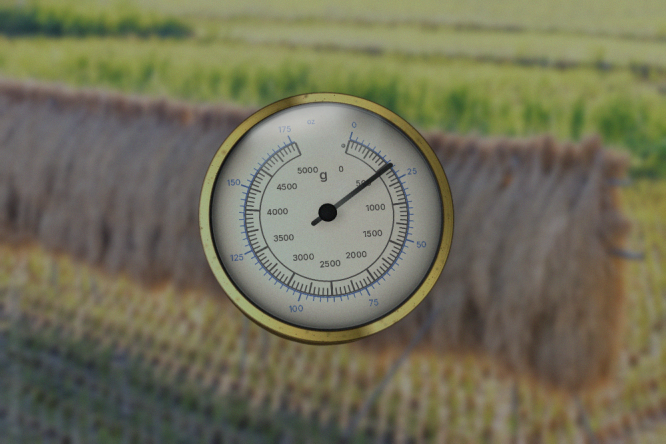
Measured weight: 550 g
